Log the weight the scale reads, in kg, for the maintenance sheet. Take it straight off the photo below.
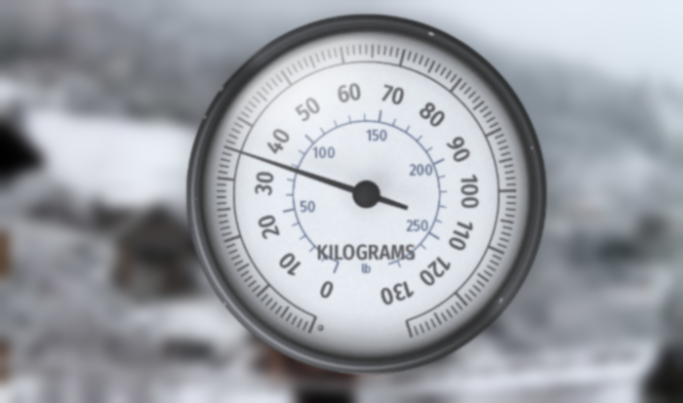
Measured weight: 35 kg
